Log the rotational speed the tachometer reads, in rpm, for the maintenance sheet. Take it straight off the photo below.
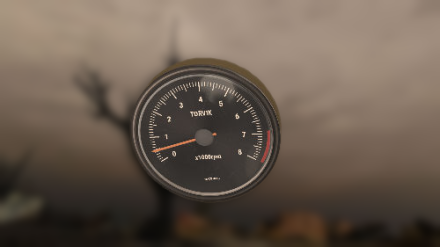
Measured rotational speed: 500 rpm
